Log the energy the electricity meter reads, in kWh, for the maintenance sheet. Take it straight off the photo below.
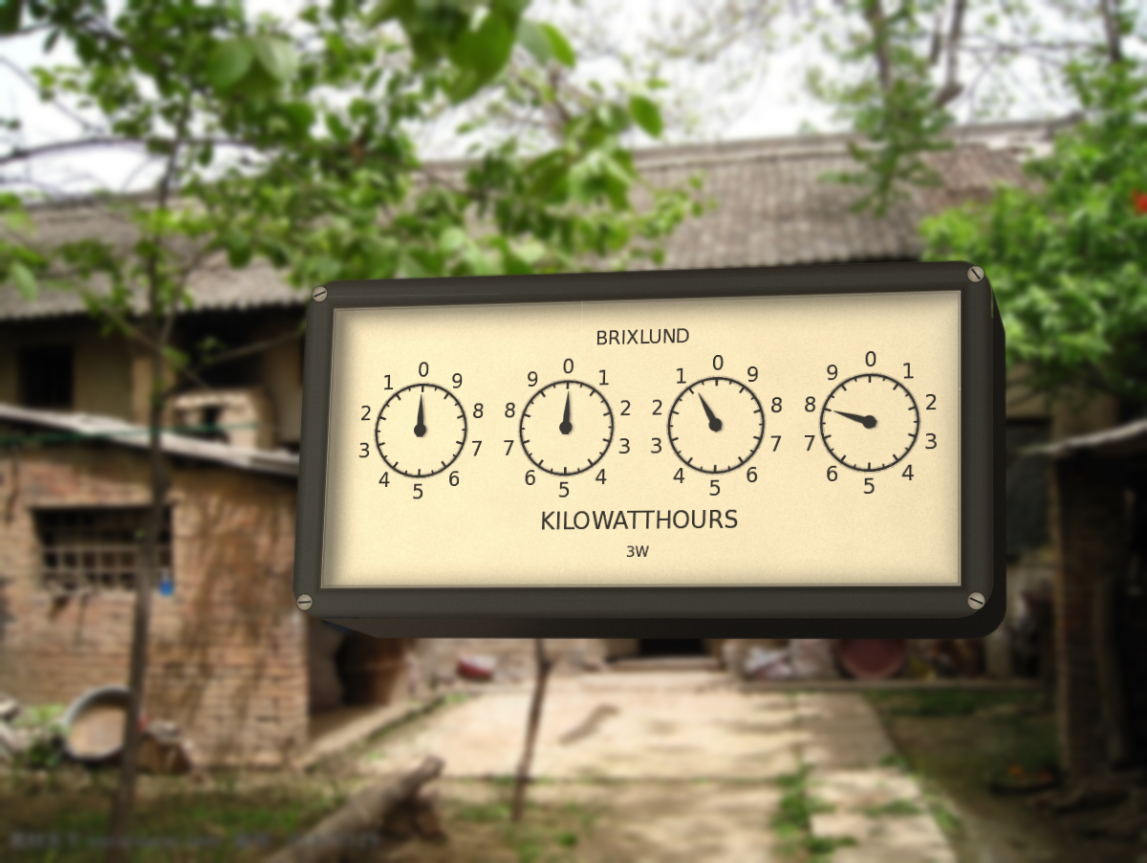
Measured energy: 8 kWh
